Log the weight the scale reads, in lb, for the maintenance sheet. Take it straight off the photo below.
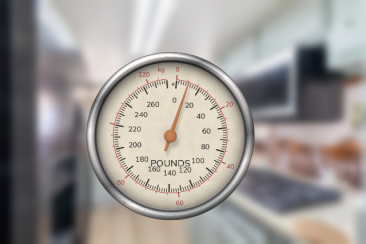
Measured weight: 10 lb
